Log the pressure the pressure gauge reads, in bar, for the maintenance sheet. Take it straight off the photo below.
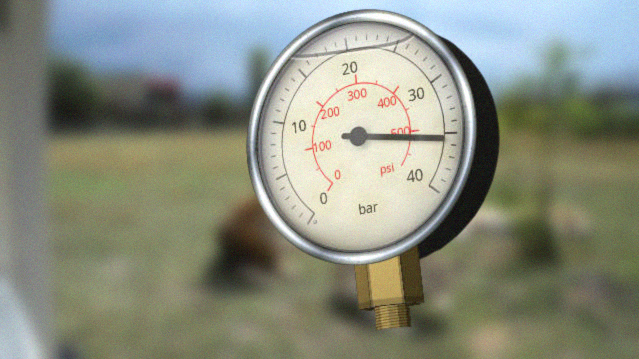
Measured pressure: 35.5 bar
